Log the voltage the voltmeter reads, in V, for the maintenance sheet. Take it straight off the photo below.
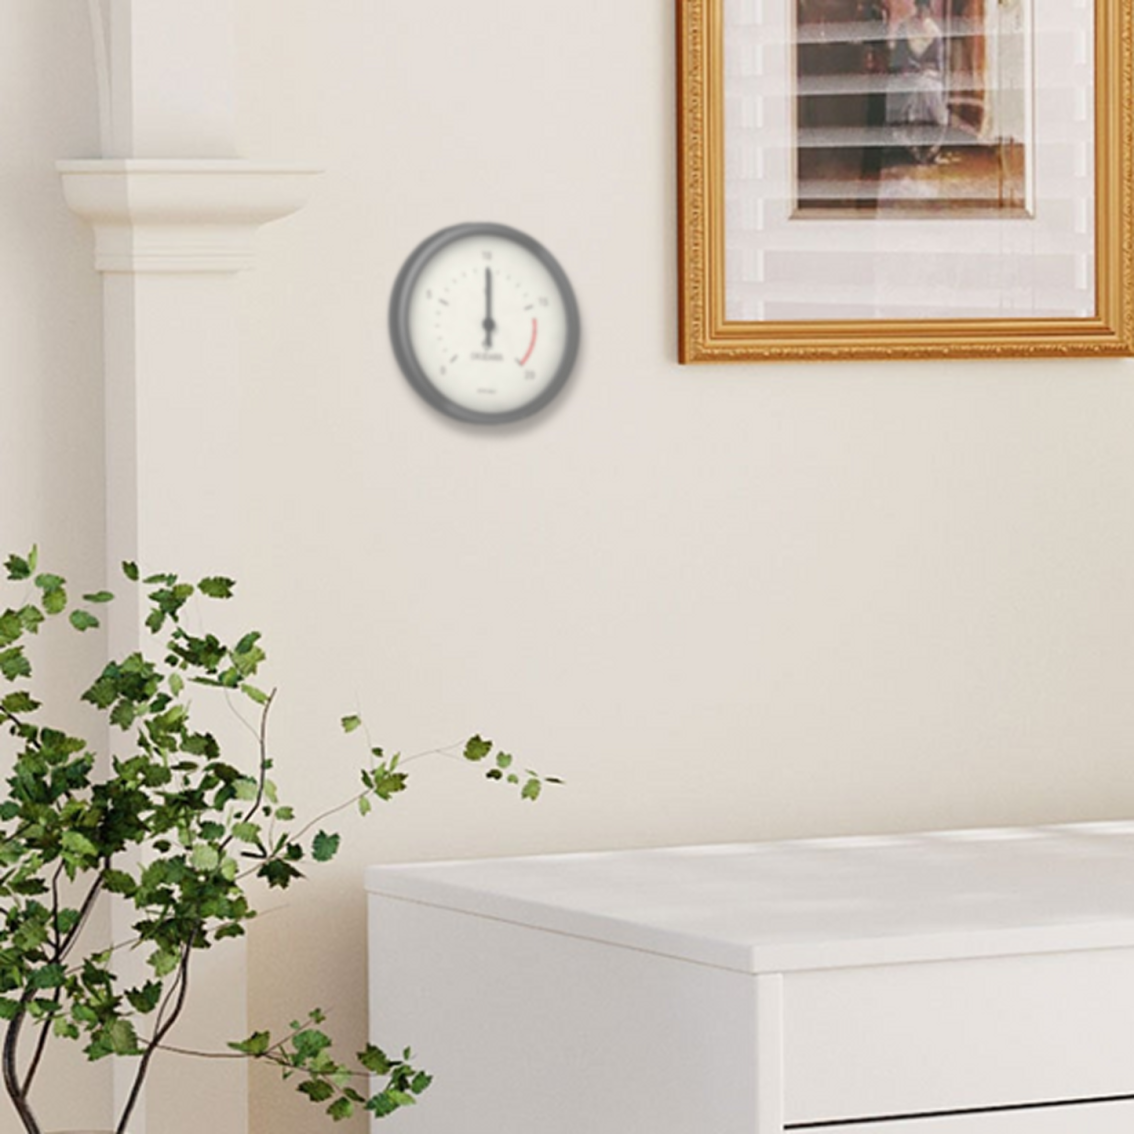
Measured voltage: 10 V
